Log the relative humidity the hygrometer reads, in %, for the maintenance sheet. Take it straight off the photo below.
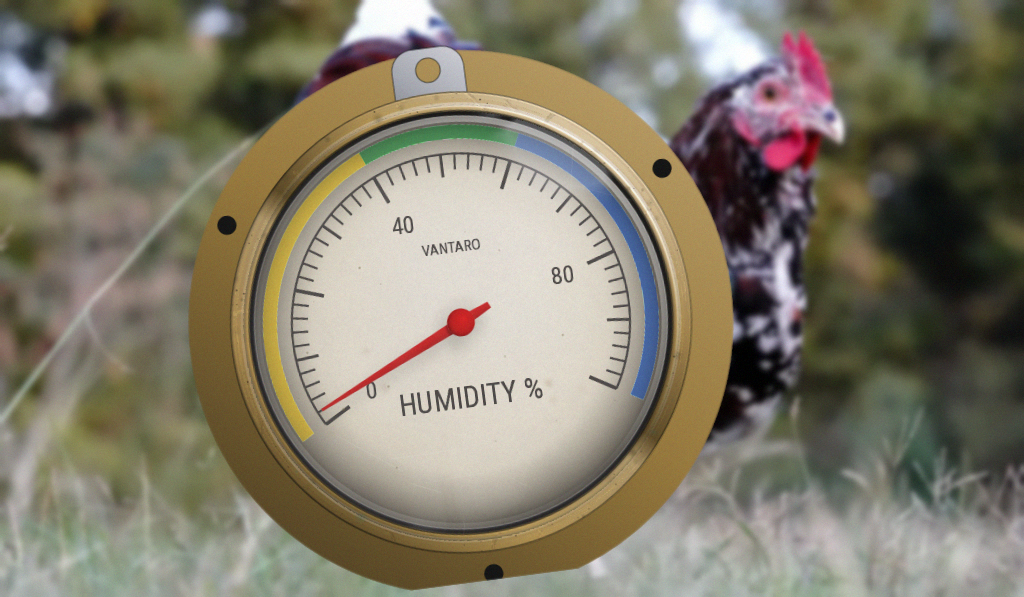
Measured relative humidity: 2 %
